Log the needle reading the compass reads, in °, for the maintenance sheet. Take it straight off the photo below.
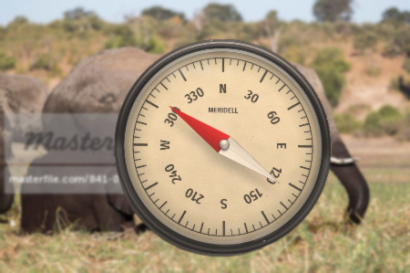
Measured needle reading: 305 °
